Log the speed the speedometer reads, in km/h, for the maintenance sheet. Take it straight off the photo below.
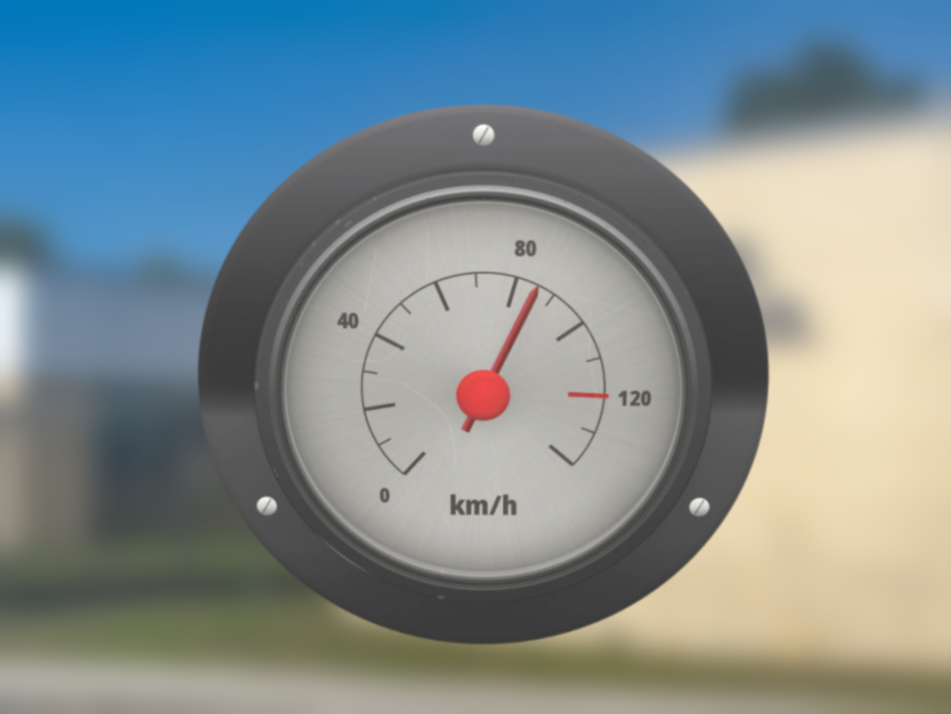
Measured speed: 85 km/h
